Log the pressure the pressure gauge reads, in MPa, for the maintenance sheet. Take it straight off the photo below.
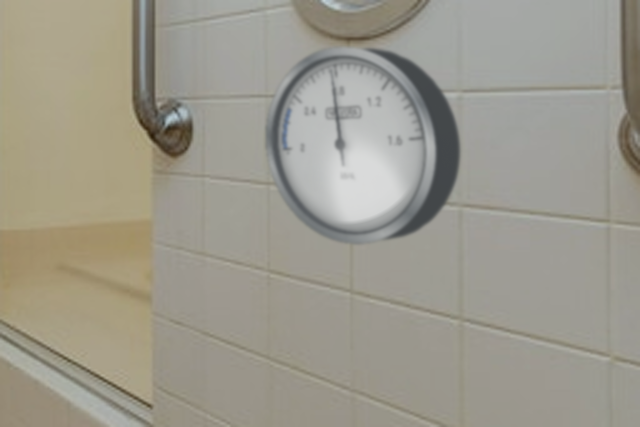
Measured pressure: 0.8 MPa
